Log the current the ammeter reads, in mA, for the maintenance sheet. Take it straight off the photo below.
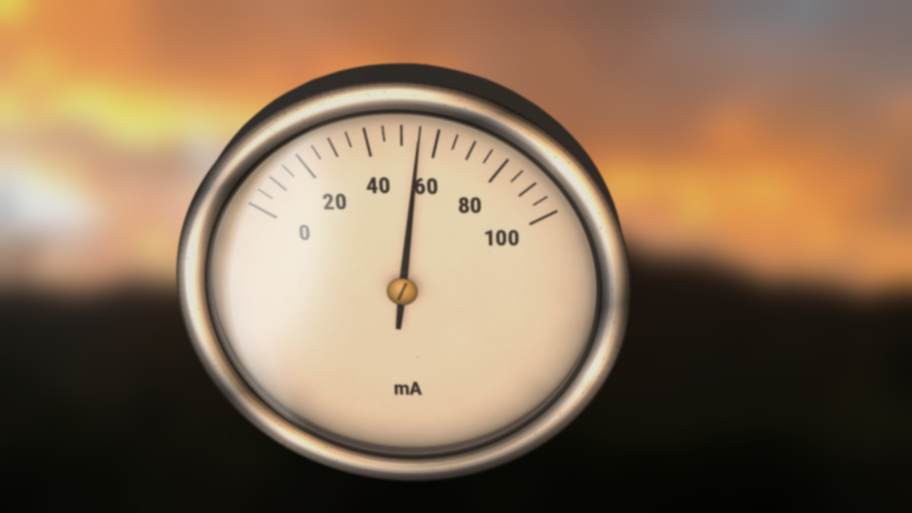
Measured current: 55 mA
